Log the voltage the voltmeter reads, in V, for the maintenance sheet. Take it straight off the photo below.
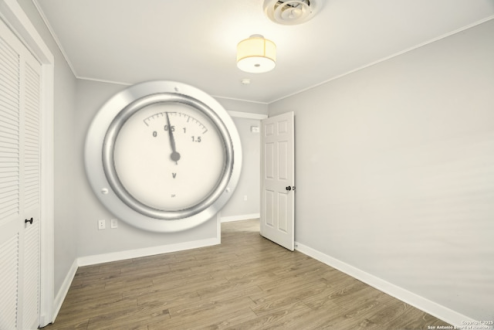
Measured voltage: 0.5 V
